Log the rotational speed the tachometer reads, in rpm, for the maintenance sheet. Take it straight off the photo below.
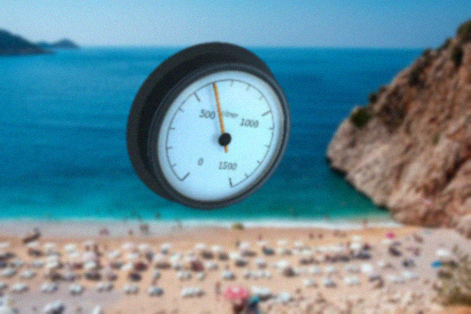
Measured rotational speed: 600 rpm
